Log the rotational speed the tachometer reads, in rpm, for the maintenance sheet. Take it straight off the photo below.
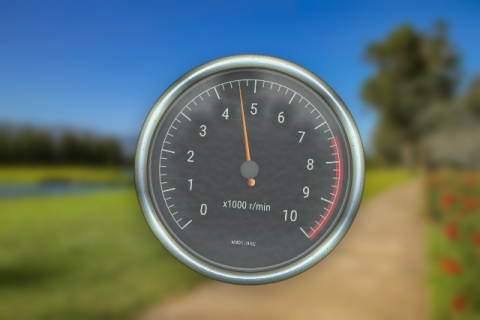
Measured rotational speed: 4600 rpm
